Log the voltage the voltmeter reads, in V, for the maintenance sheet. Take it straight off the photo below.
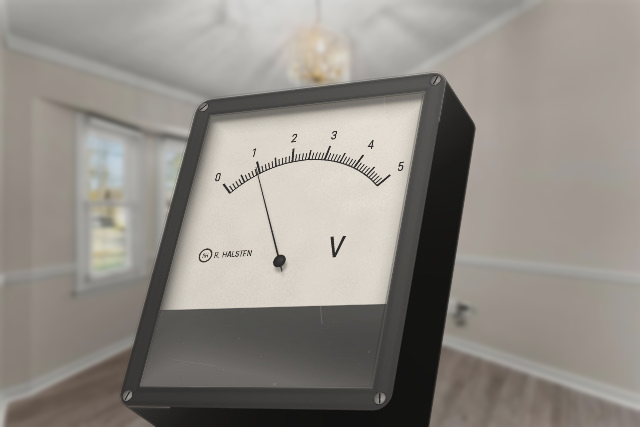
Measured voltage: 1 V
